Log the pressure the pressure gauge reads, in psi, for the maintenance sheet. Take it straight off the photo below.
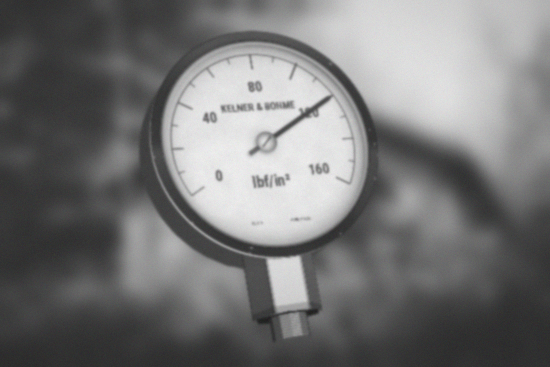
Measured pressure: 120 psi
